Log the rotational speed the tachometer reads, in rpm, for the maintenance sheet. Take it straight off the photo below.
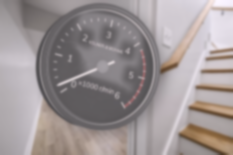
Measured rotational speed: 200 rpm
